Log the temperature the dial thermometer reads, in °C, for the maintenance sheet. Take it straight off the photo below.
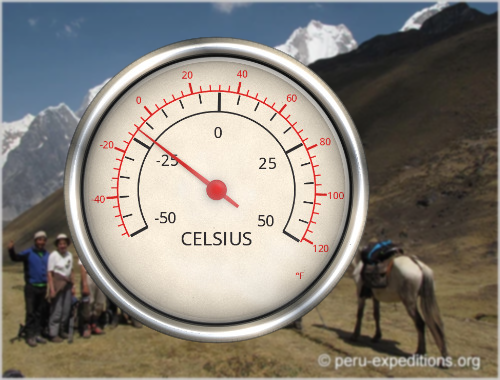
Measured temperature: -22.5 °C
